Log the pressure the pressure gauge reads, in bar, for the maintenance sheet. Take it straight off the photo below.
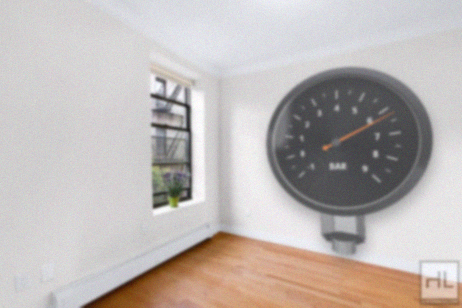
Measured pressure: 6.25 bar
